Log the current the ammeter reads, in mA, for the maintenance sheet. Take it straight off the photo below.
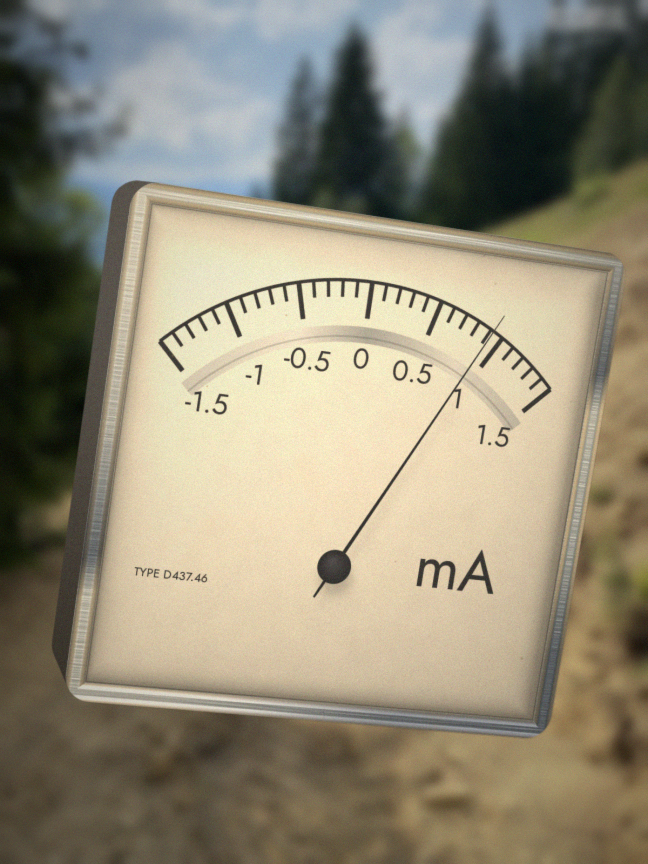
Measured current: 0.9 mA
